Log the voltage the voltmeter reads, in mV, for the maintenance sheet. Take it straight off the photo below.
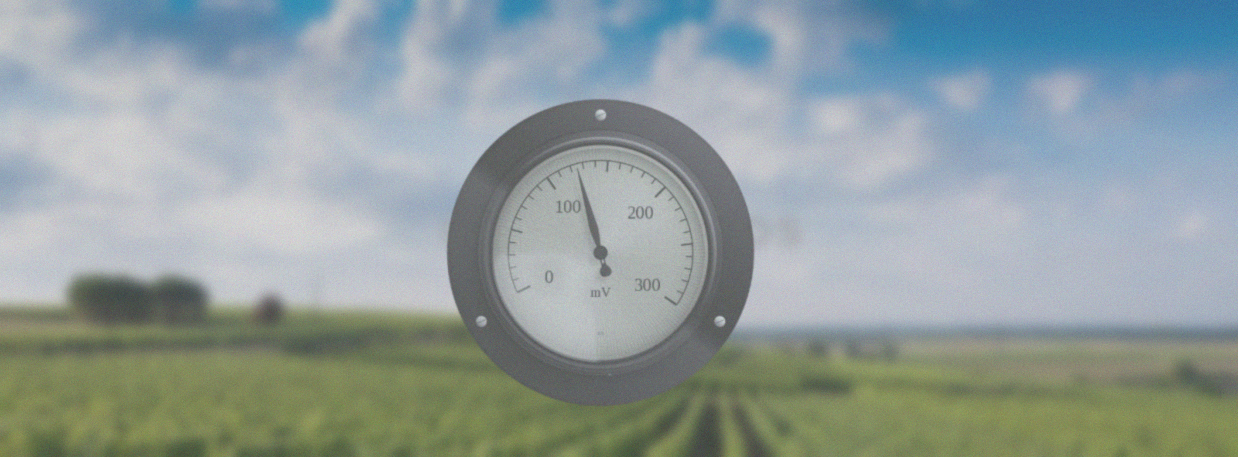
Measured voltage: 125 mV
